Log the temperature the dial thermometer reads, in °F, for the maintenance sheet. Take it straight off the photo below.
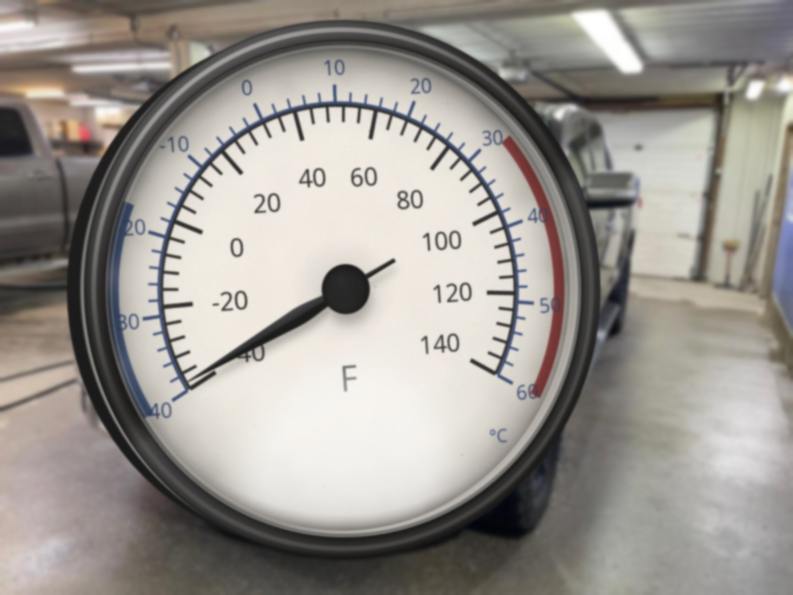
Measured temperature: -38 °F
